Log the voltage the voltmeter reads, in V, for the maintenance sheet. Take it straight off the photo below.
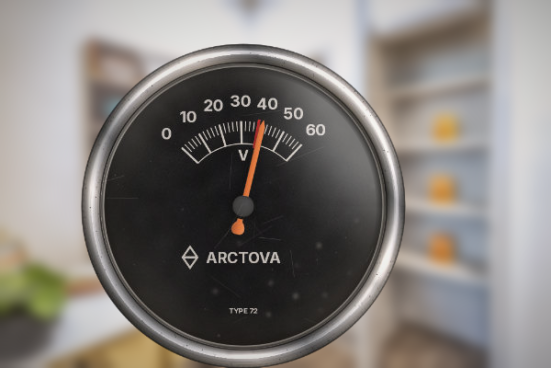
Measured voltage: 40 V
